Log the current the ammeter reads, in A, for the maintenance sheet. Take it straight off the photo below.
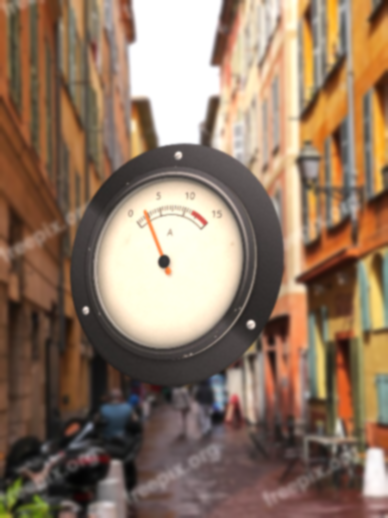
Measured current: 2.5 A
